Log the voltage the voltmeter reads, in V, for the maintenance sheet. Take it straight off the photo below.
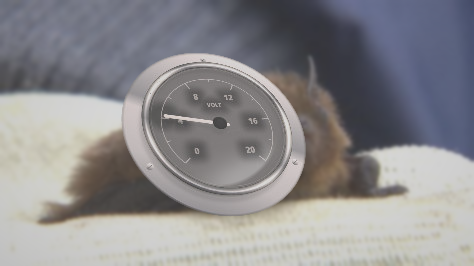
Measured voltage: 4 V
